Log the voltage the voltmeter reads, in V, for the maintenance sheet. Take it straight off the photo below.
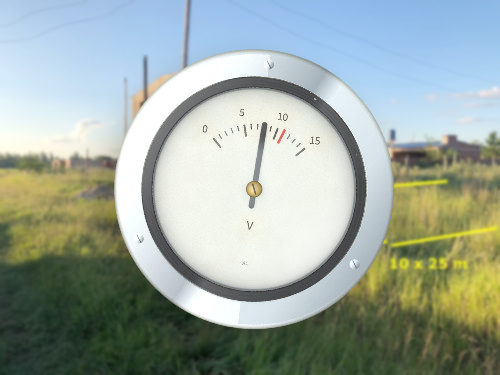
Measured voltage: 8 V
